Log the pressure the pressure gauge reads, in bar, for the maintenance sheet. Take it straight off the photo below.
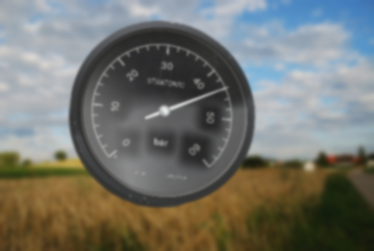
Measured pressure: 44 bar
